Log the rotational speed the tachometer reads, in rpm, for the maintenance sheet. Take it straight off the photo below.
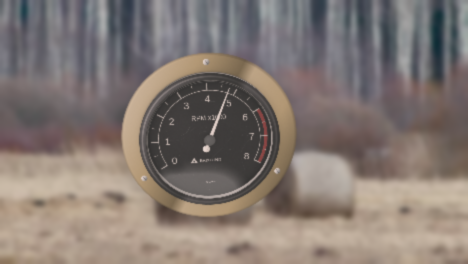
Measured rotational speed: 4750 rpm
